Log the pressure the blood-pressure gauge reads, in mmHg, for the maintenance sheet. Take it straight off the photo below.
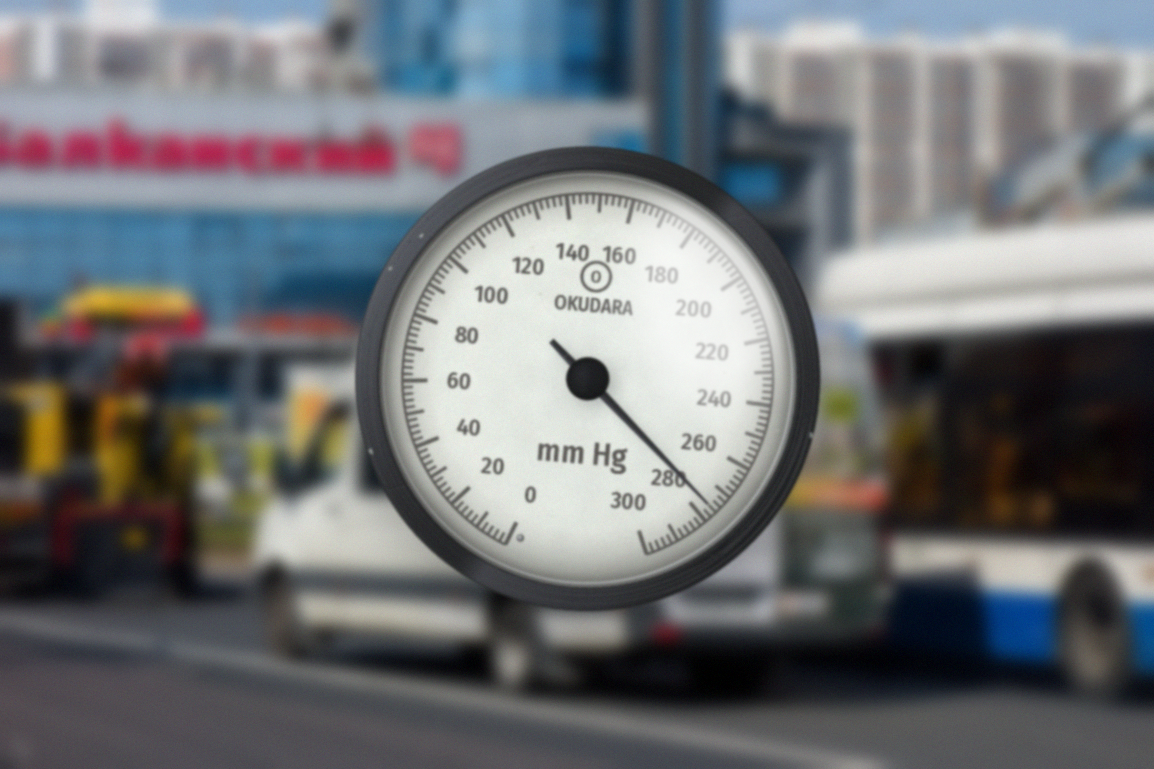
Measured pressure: 276 mmHg
